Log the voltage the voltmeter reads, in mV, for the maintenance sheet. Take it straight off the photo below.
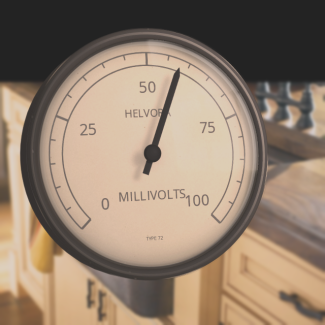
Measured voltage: 57.5 mV
